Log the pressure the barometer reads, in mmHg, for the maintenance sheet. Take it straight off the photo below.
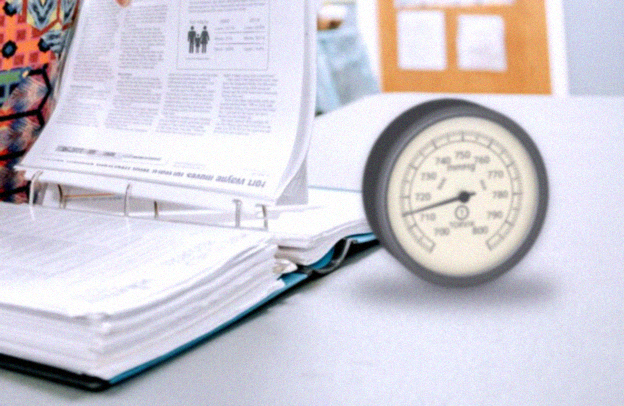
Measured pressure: 715 mmHg
